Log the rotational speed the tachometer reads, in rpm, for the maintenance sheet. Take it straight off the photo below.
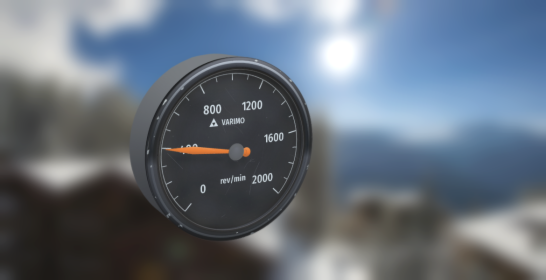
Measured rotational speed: 400 rpm
